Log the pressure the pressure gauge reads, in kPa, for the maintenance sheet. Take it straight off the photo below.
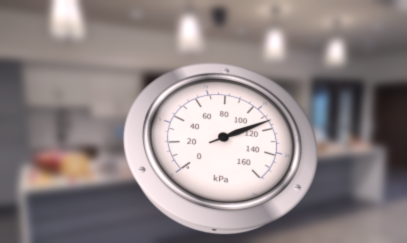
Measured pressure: 115 kPa
